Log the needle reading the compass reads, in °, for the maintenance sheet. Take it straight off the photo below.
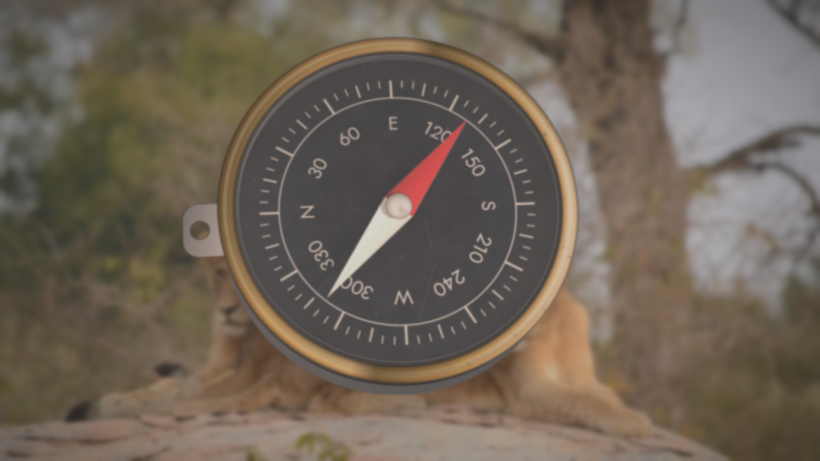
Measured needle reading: 130 °
